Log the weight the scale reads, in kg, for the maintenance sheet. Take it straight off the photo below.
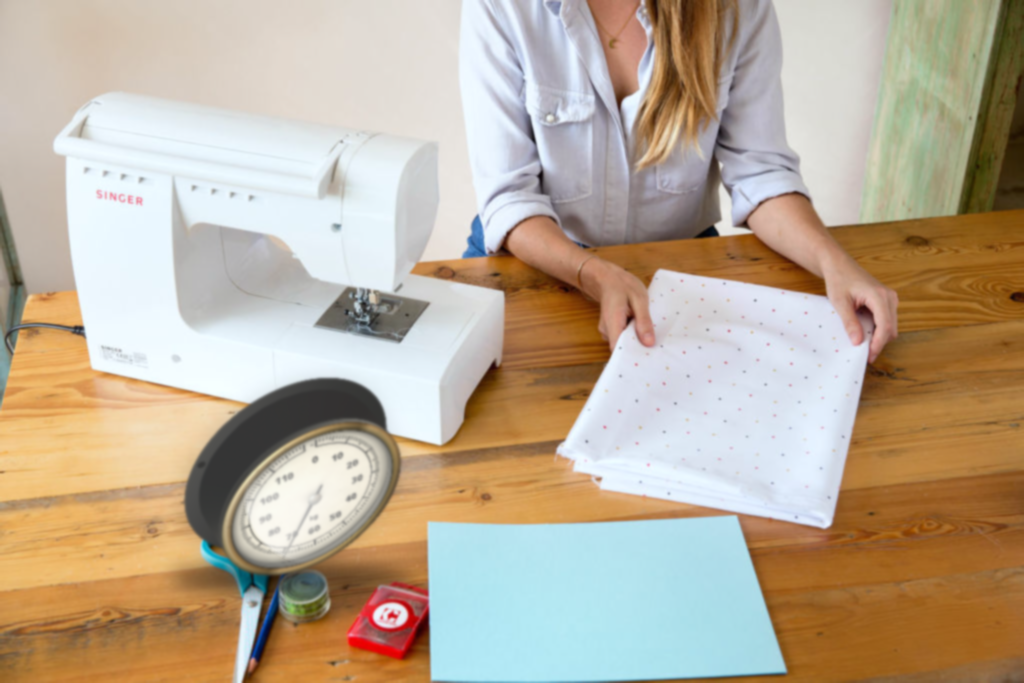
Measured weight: 70 kg
